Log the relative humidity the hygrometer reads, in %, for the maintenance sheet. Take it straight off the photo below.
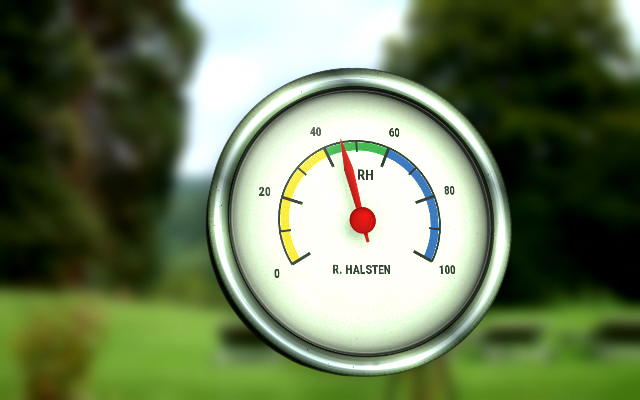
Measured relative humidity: 45 %
